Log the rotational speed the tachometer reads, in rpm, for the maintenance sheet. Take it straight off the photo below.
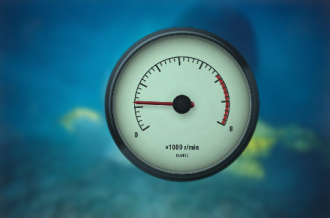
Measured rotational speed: 1200 rpm
